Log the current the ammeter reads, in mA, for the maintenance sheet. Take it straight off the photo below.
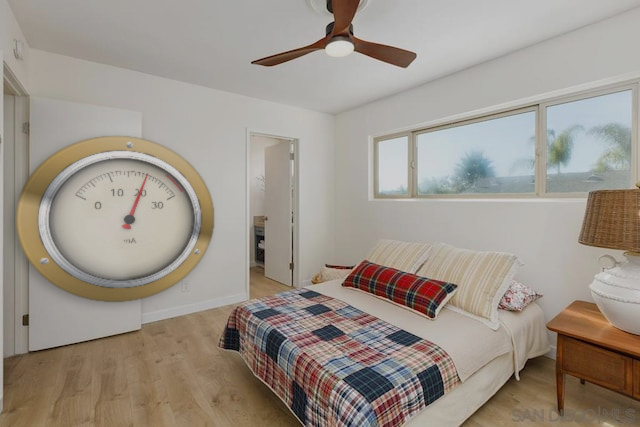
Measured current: 20 mA
